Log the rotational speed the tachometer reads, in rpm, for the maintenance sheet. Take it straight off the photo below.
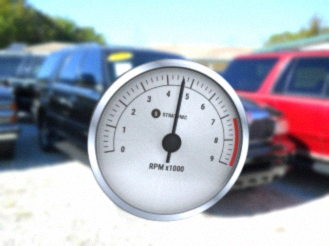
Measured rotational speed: 4600 rpm
